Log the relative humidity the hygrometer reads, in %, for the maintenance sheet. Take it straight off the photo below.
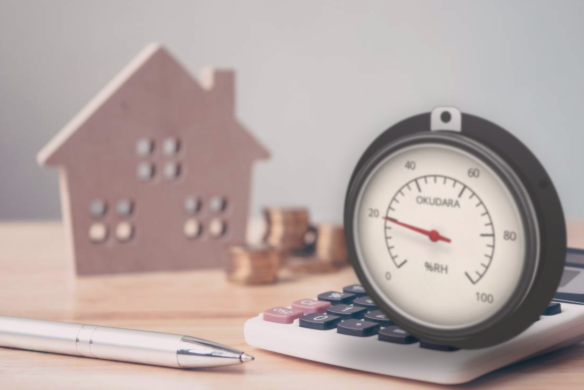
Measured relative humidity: 20 %
